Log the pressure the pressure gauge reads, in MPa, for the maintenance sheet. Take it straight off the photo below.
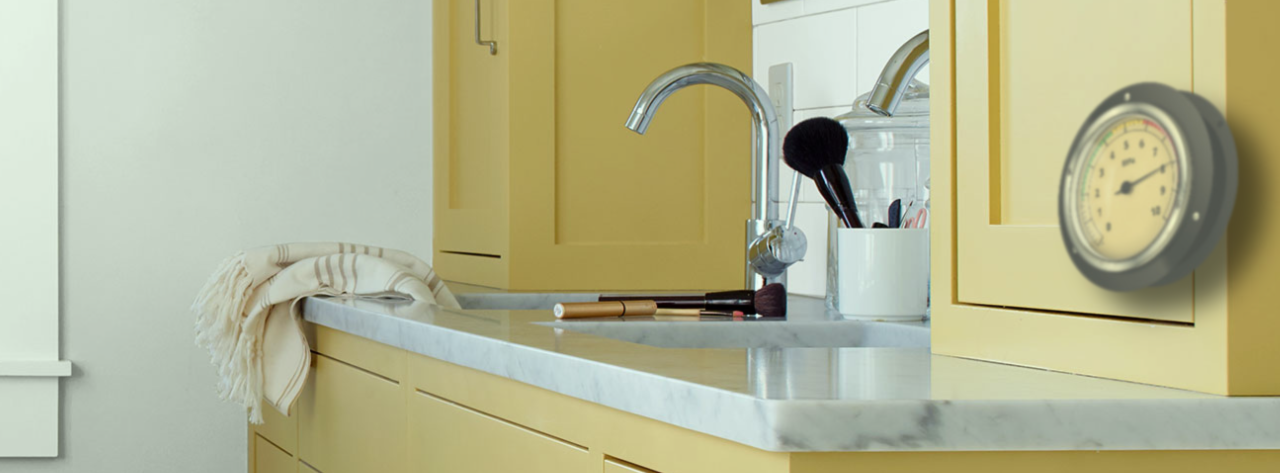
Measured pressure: 8 MPa
